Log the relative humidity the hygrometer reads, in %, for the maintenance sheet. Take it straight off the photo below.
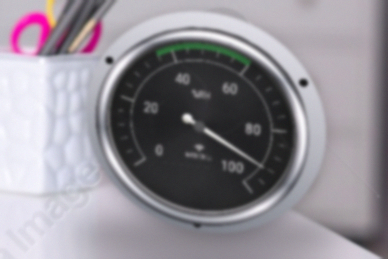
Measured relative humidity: 92 %
